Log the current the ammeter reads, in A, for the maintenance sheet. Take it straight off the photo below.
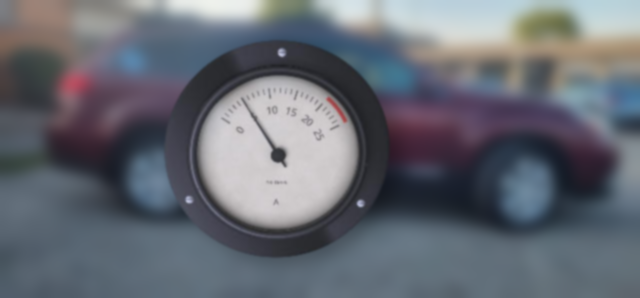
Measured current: 5 A
